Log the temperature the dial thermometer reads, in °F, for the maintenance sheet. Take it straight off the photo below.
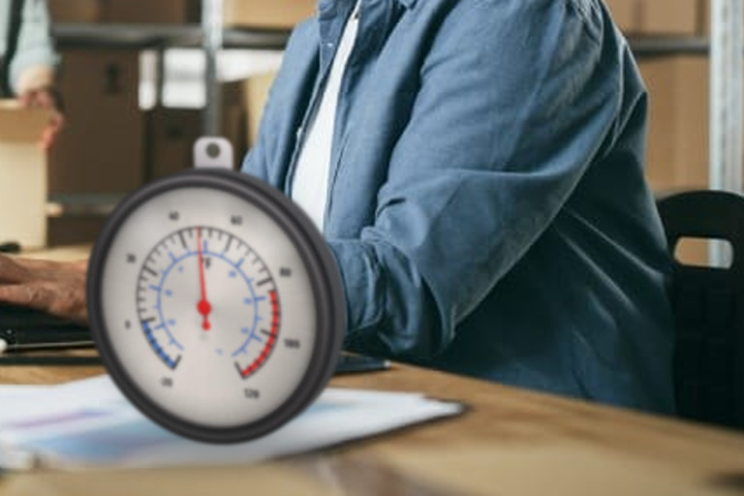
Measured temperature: 48 °F
